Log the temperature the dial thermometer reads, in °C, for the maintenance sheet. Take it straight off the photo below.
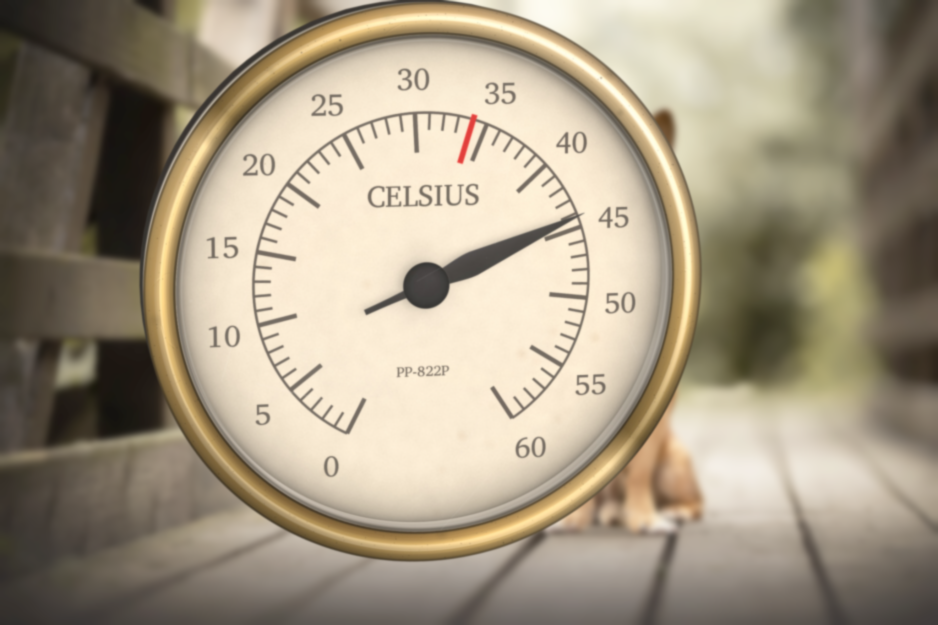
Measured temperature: 44 °C
